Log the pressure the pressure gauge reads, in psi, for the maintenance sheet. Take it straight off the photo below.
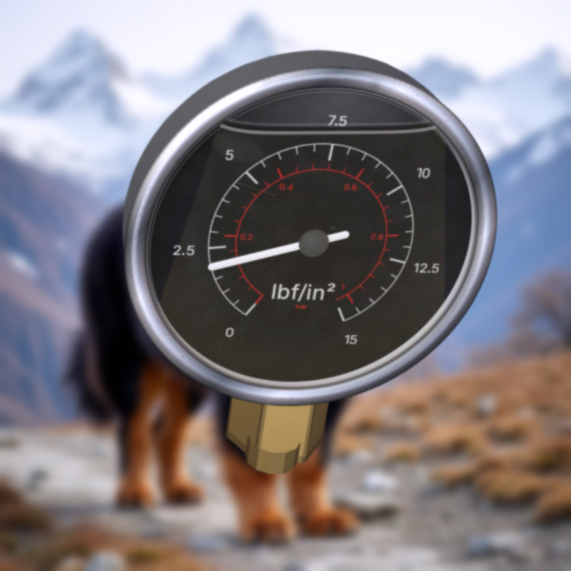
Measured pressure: 2 psi
